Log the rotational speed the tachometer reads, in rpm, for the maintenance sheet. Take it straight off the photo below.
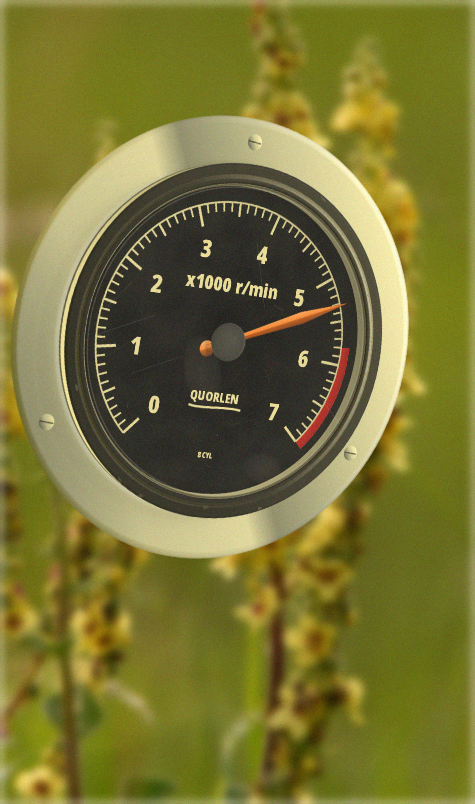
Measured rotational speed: 5300 rpm
